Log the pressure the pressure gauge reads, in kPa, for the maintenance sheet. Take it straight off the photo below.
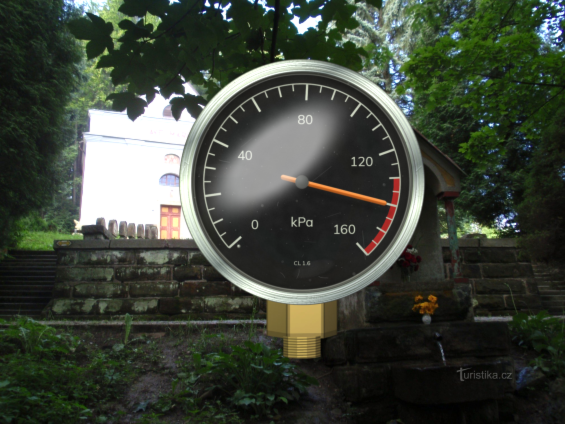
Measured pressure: 140 kPa
